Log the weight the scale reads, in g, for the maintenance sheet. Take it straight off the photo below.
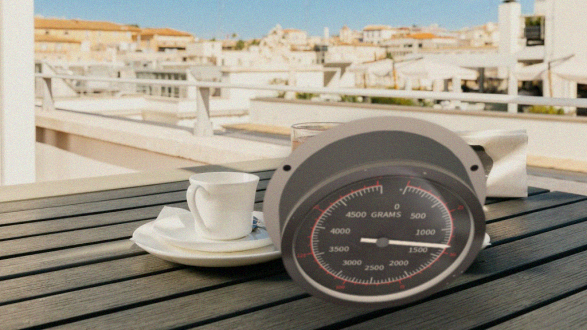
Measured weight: 1250 g
